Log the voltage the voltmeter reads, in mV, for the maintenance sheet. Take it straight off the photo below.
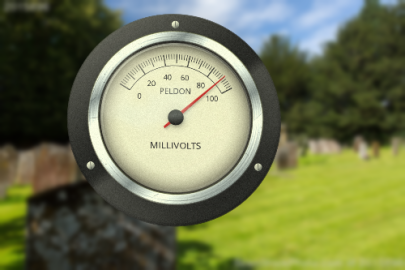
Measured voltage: 90 mV
